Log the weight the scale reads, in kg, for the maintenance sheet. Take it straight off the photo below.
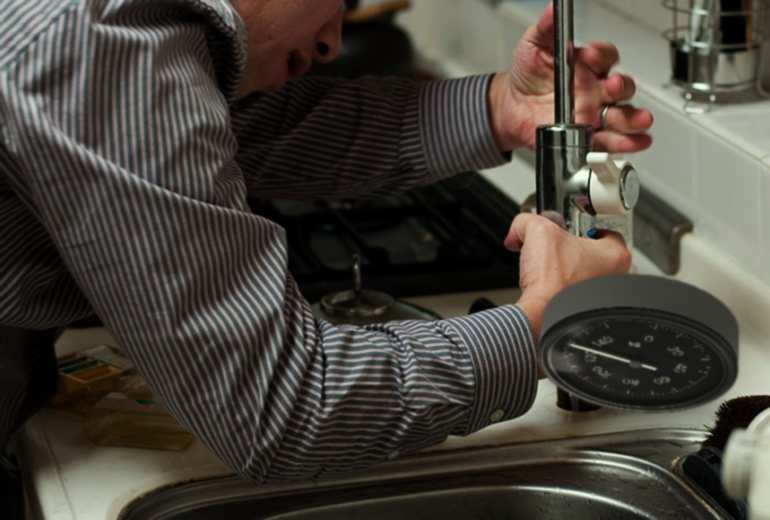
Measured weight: 130 kg
